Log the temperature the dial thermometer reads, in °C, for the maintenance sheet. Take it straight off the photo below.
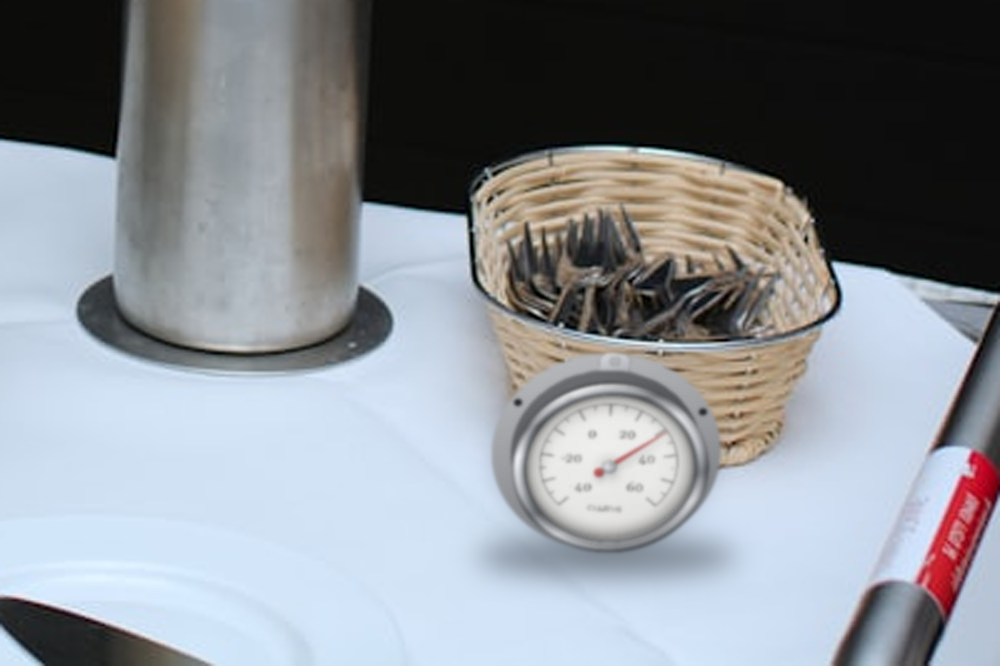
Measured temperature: 30 °C
